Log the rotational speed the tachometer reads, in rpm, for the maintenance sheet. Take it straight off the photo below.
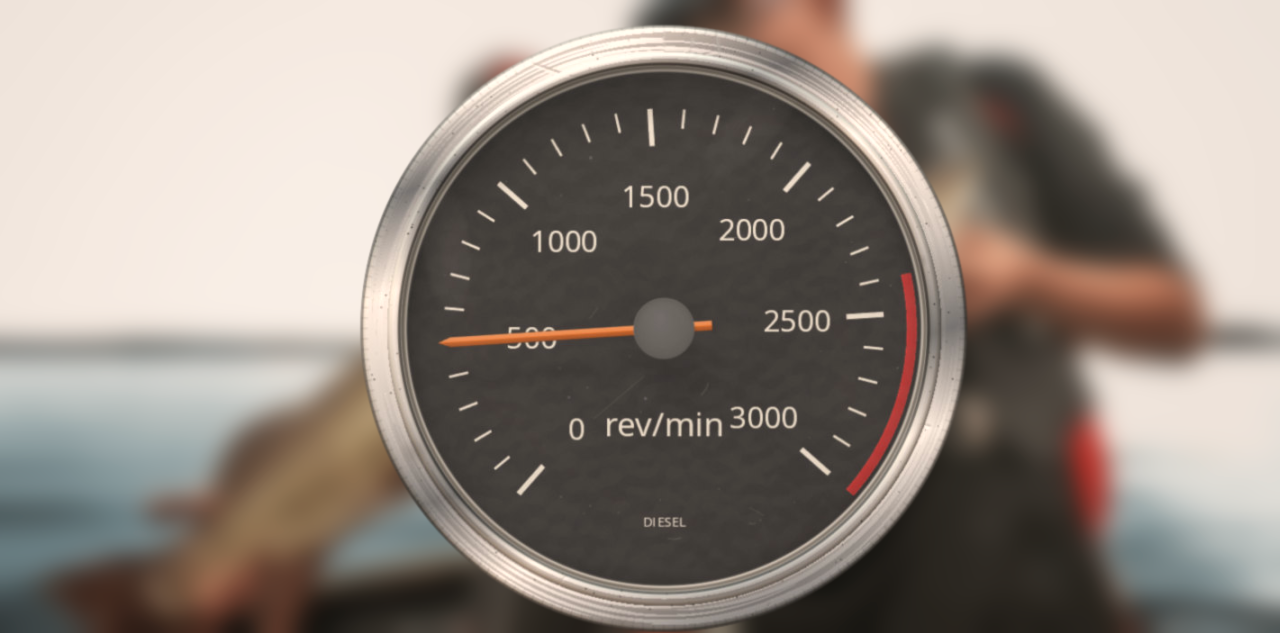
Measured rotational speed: 500 rpm
